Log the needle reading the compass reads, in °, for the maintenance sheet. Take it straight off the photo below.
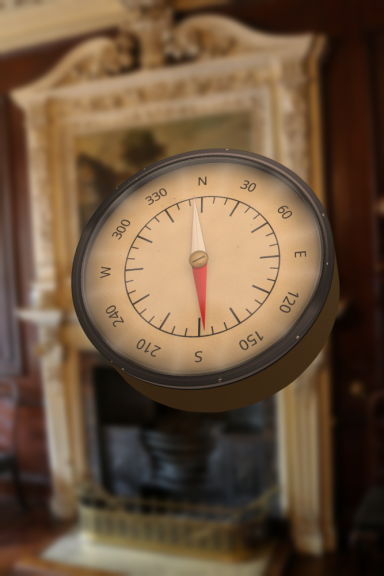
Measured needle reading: 175 °
